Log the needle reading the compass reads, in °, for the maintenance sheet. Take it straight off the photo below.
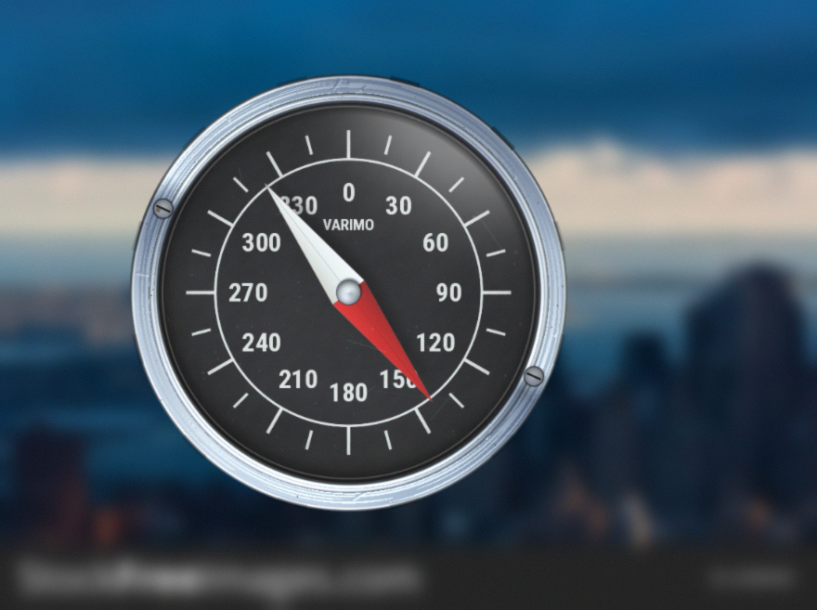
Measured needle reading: 142.5 °
